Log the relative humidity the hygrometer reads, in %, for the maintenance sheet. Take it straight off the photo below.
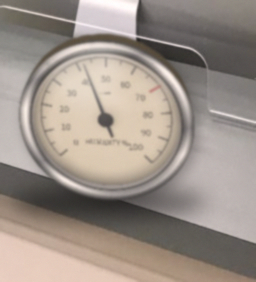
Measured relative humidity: 42.5 %
